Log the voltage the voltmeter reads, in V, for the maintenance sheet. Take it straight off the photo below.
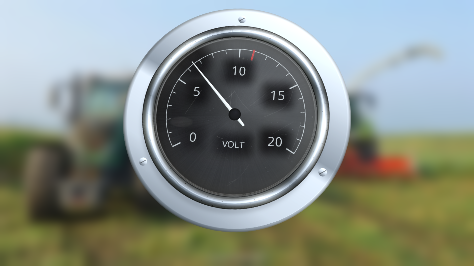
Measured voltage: 6.5 V
